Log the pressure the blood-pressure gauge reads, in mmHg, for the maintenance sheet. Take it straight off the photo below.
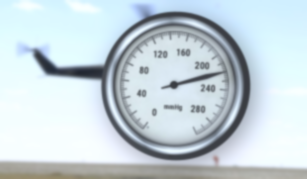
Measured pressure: 220 mmHg
